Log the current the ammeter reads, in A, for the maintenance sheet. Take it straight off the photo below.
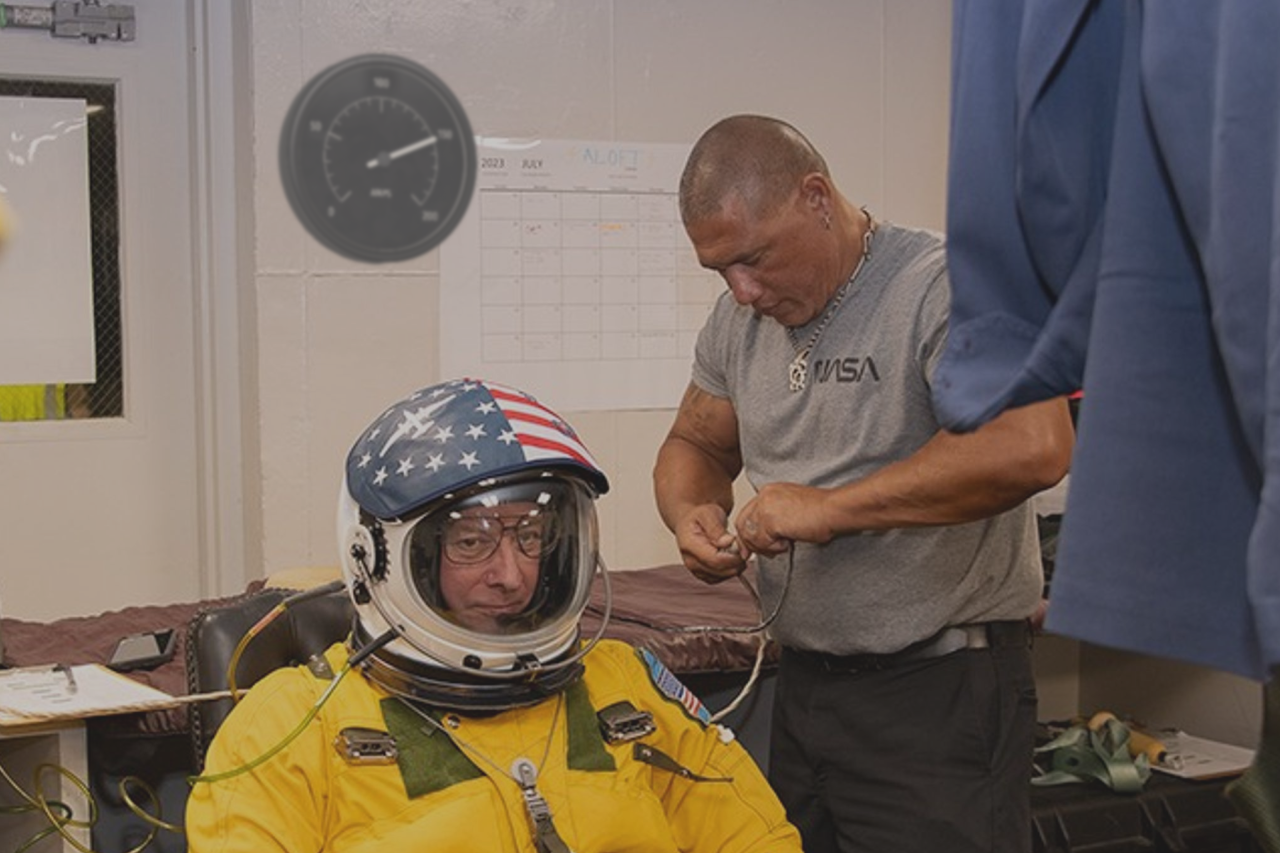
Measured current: 150 A
